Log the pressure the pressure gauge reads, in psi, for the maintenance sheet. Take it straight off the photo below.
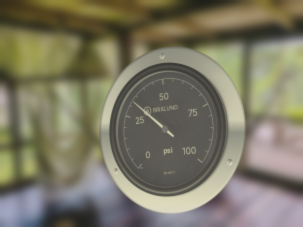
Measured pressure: 32.5 psi
